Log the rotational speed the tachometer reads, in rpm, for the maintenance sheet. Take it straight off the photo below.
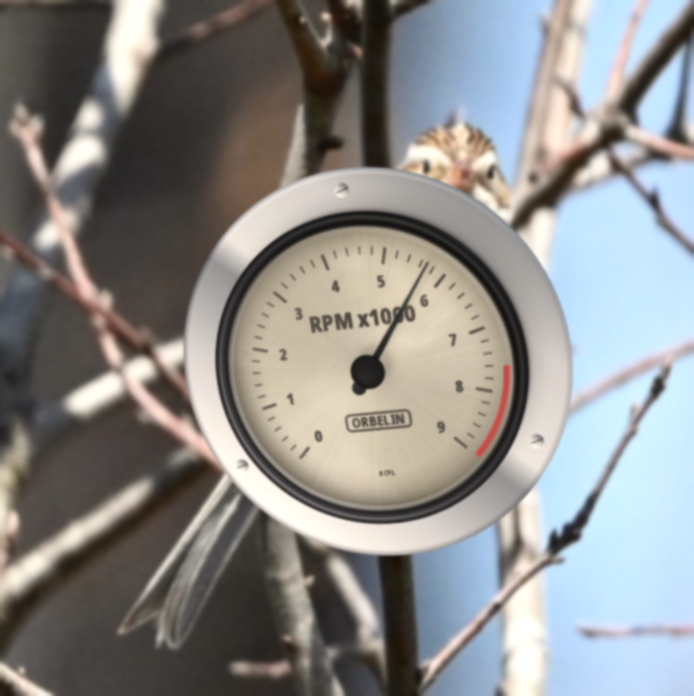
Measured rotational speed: 5700 rpm
